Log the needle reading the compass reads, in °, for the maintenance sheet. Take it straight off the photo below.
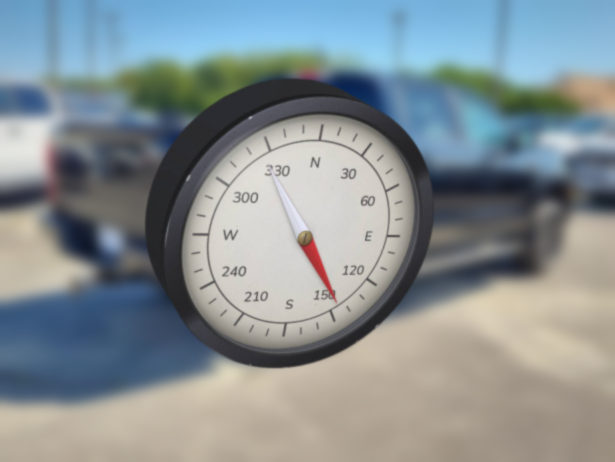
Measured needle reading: 145 °
